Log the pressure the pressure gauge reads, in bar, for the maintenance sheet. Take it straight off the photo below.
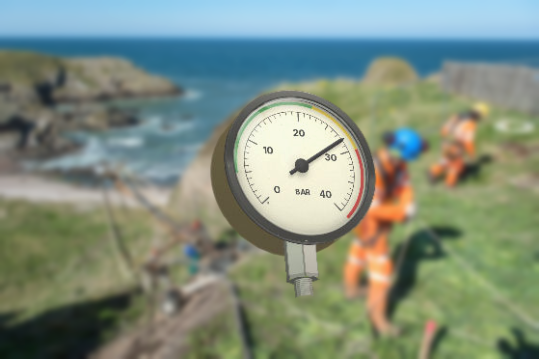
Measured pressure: 28 bar
